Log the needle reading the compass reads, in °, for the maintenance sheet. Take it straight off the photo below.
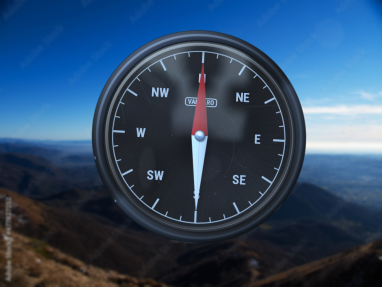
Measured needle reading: 0 °
